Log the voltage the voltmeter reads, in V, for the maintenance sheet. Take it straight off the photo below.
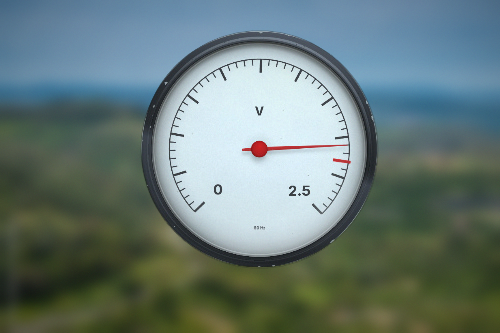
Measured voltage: 2.05 V
